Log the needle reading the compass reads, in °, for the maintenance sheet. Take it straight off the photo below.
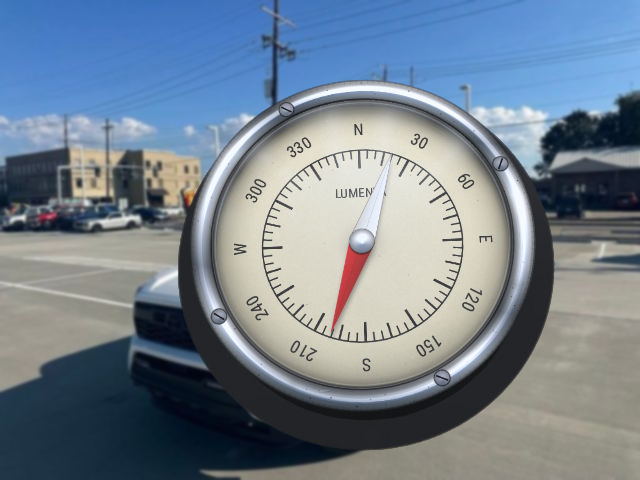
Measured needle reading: 200 °
